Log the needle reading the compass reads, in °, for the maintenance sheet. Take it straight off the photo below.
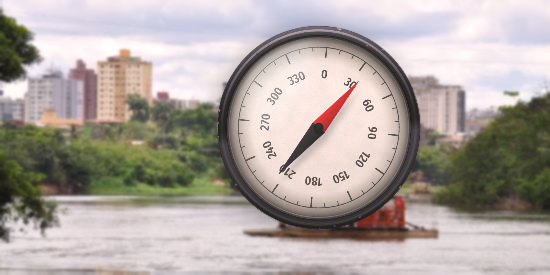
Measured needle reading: 35 °
